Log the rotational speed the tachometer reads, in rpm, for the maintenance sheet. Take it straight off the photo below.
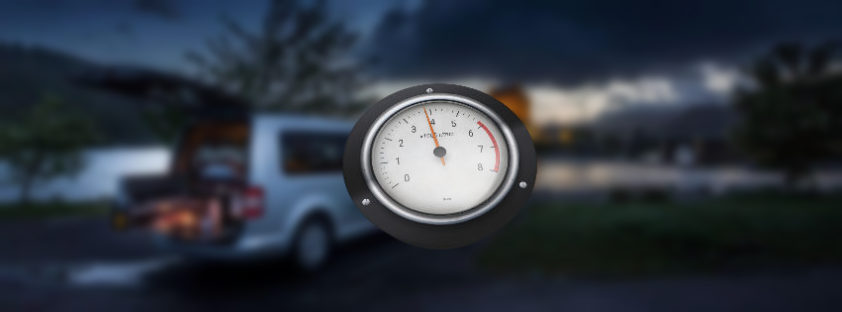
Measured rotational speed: 3800 rpm
